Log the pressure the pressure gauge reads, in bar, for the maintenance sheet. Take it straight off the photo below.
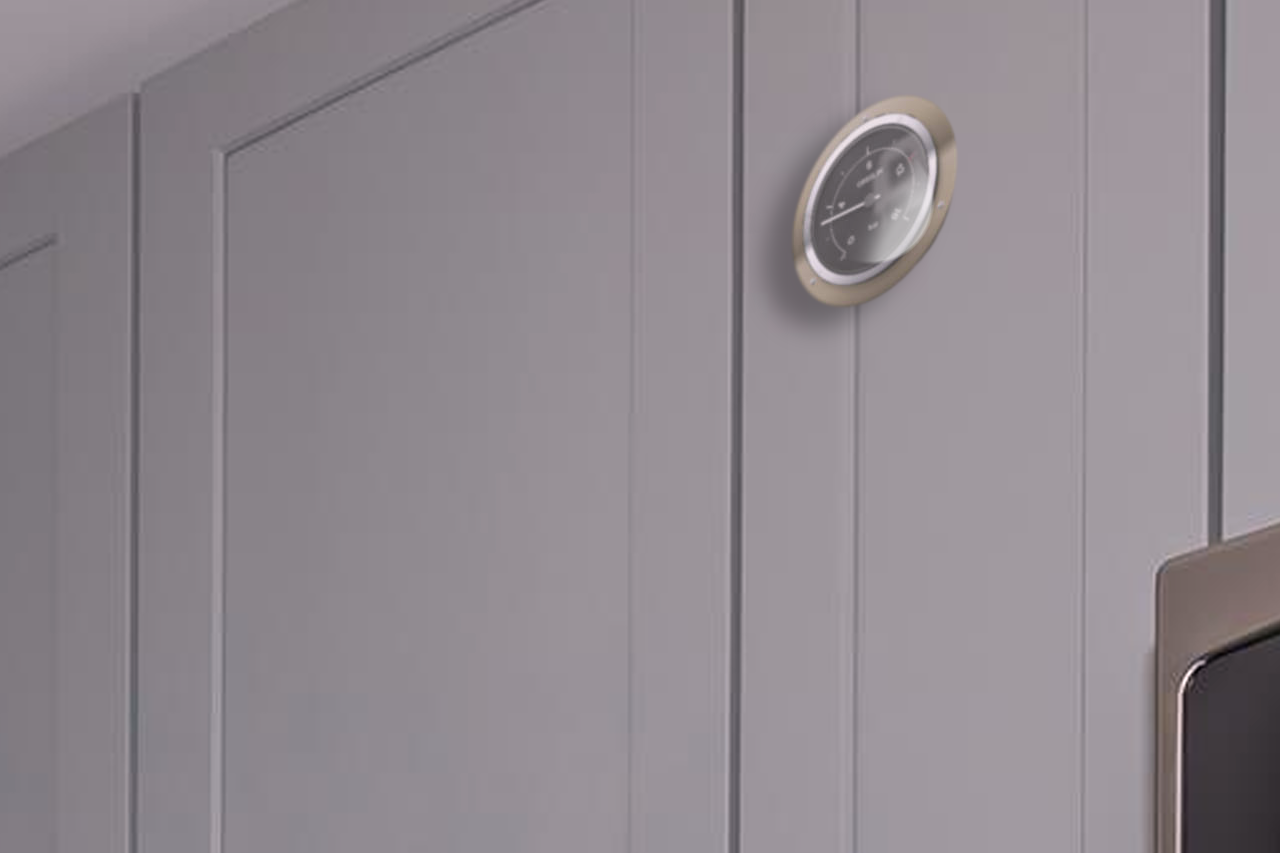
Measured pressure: 3 bar
